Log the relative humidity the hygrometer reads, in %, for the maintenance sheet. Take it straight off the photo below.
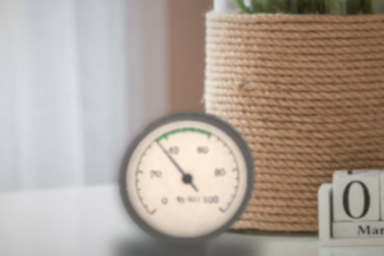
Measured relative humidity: 36 %
